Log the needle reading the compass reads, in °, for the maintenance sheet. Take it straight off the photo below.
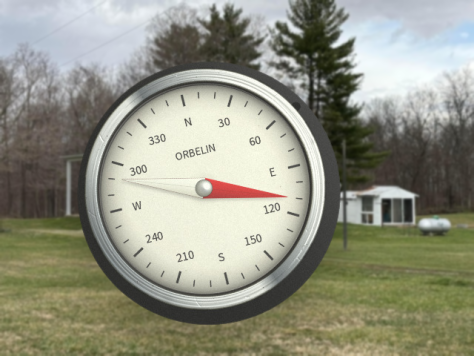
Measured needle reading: 110 °
